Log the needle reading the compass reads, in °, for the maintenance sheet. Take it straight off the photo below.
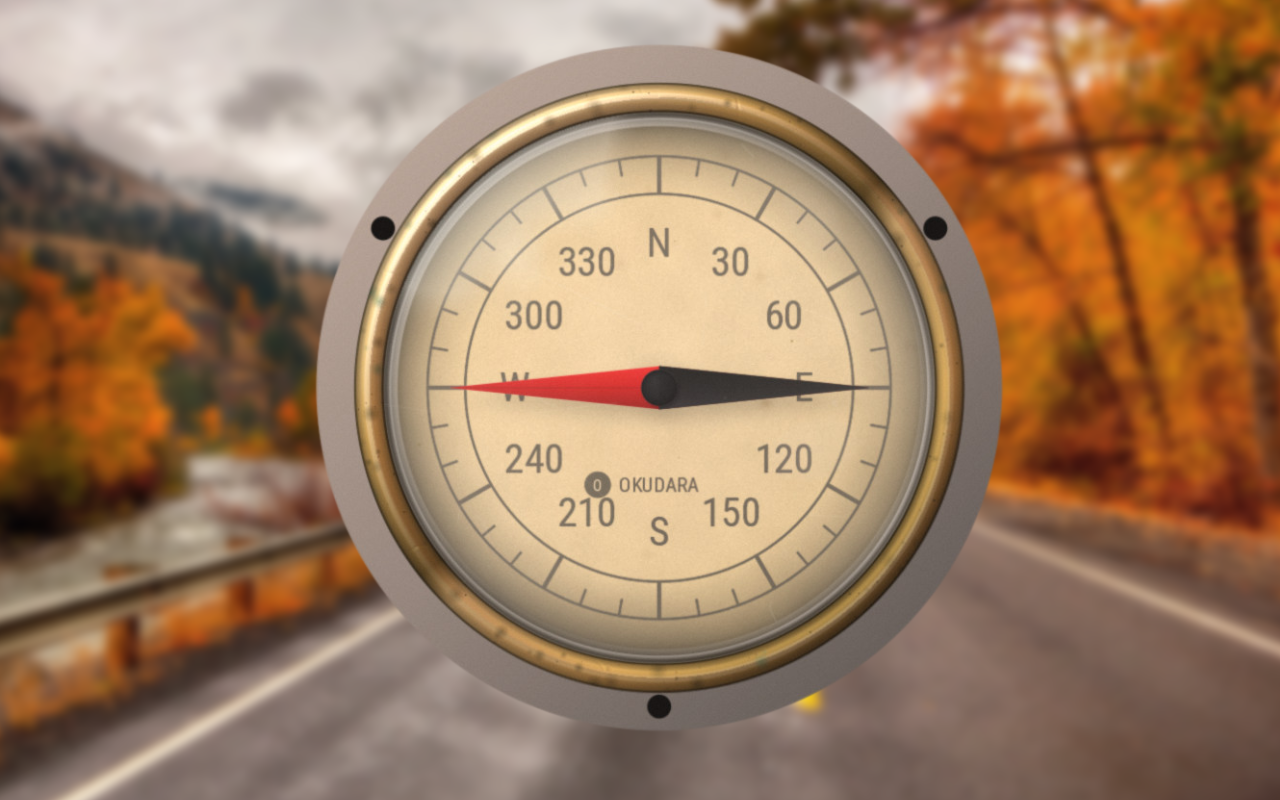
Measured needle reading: 270 °
